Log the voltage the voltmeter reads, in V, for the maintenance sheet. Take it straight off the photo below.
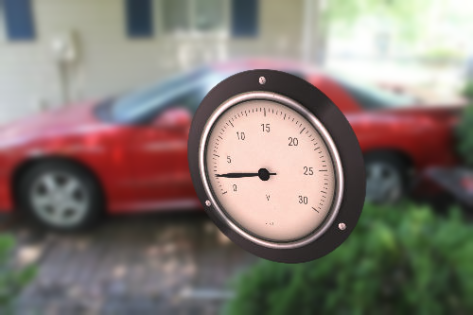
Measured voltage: 2.5 V
